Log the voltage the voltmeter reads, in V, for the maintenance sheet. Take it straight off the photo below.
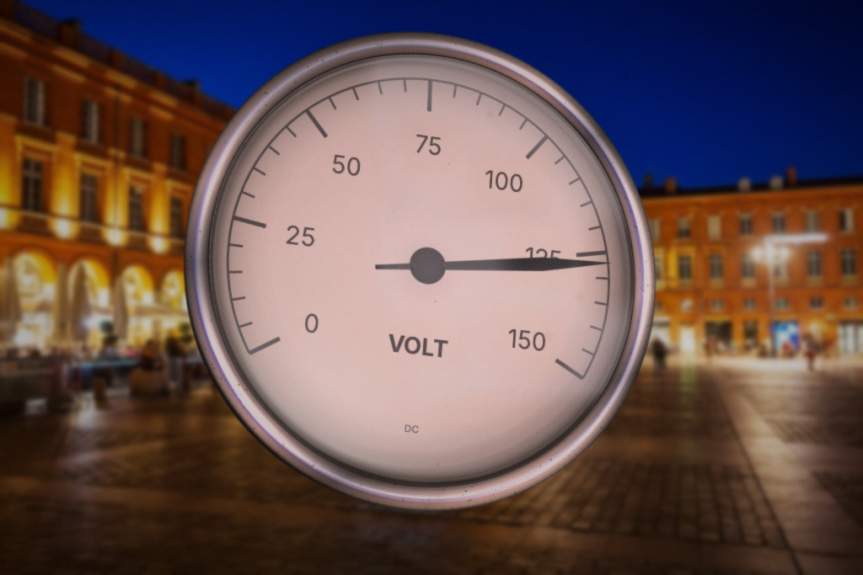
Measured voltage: 127.5 V
